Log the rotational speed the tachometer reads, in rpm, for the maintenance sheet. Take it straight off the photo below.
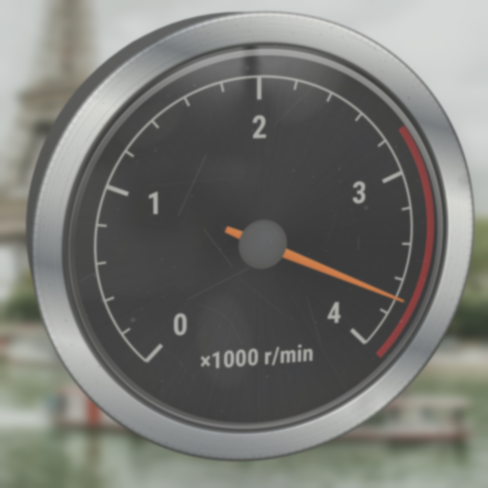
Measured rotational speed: 3700 rpm
